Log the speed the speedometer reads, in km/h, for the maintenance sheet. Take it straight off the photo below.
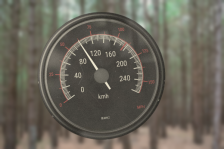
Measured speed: 100 km/h
